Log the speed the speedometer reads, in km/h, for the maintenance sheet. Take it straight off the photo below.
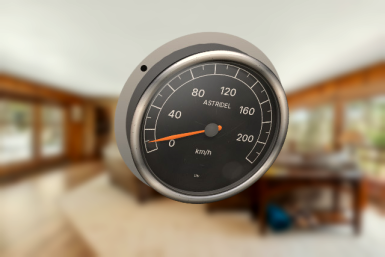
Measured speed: 10 km/h
